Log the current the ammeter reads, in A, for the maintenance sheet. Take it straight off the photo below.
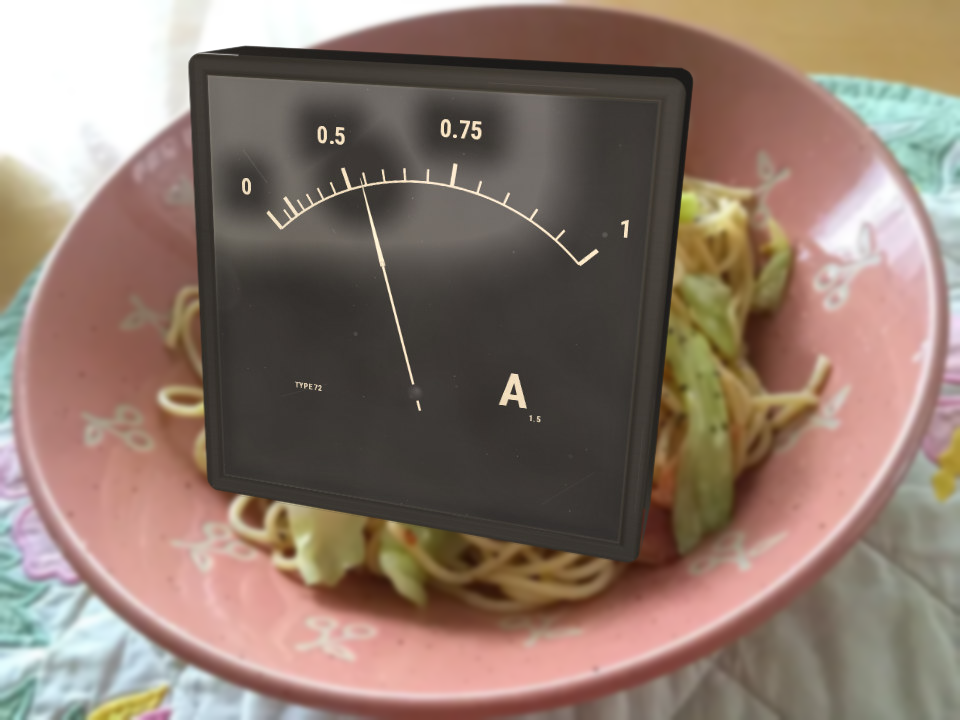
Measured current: 0.55 A
